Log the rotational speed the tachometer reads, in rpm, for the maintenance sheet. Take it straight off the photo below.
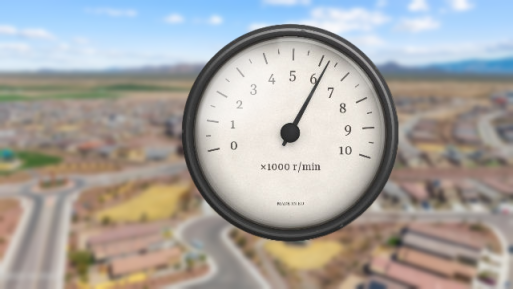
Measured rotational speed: 6250 rpm
